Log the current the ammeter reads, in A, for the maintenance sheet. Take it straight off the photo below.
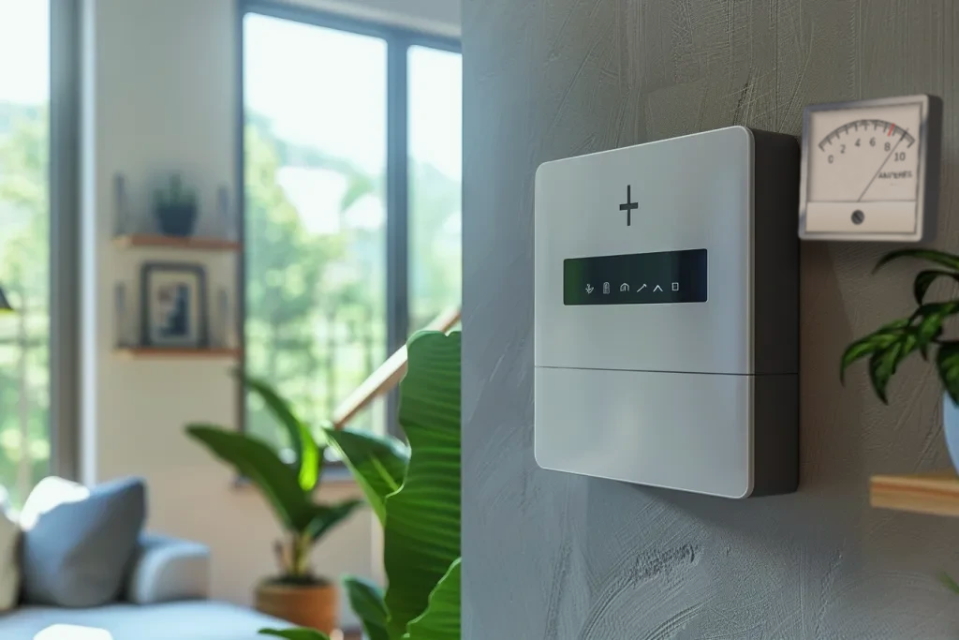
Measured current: 9 A
